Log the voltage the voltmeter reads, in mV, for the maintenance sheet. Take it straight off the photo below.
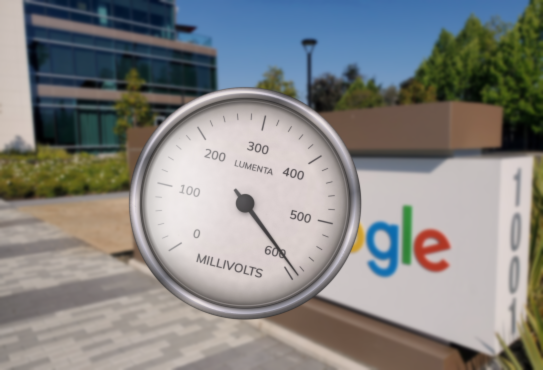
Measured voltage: 590 mV
